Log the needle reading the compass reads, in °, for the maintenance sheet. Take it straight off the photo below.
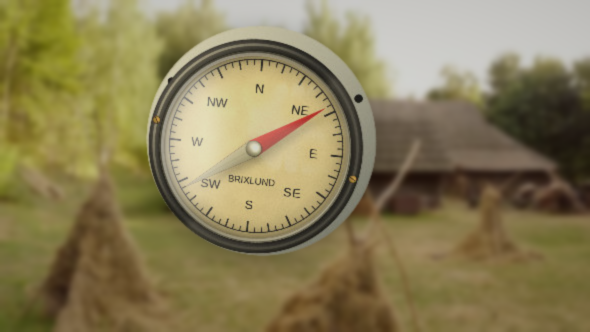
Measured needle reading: 55 °
